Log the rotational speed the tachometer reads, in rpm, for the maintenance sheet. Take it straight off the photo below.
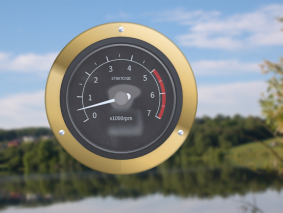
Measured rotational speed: 500 rpm
